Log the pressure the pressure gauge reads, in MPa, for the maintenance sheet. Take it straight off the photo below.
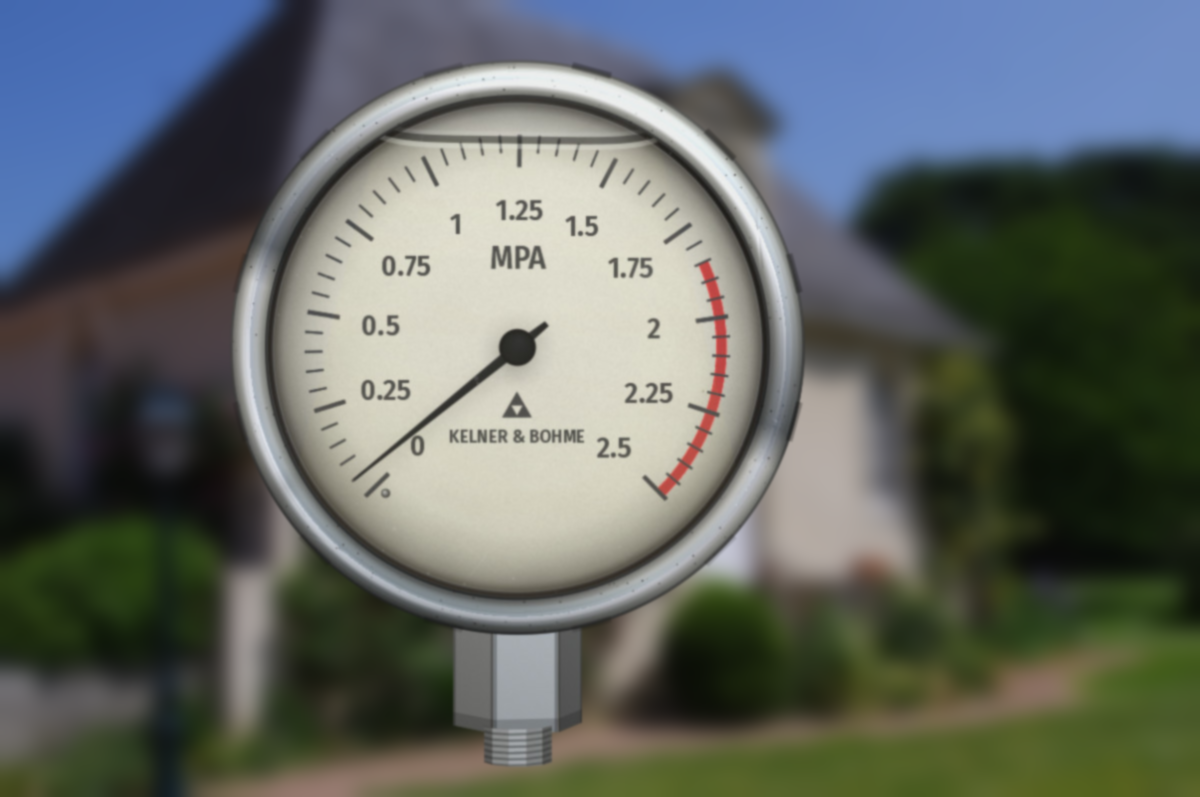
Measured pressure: 0.05 MPa
